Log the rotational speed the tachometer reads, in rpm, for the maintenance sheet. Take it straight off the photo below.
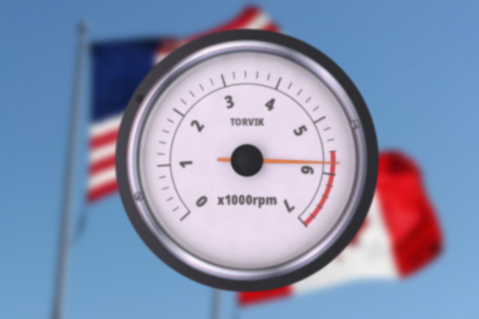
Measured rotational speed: 5800 rpm
